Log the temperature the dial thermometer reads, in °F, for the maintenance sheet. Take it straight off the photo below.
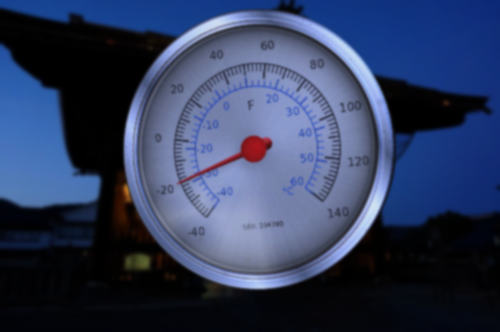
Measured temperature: -20 °F
